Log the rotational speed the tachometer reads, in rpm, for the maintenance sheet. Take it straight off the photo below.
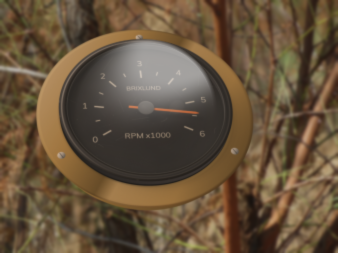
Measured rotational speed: 5500 rpm
